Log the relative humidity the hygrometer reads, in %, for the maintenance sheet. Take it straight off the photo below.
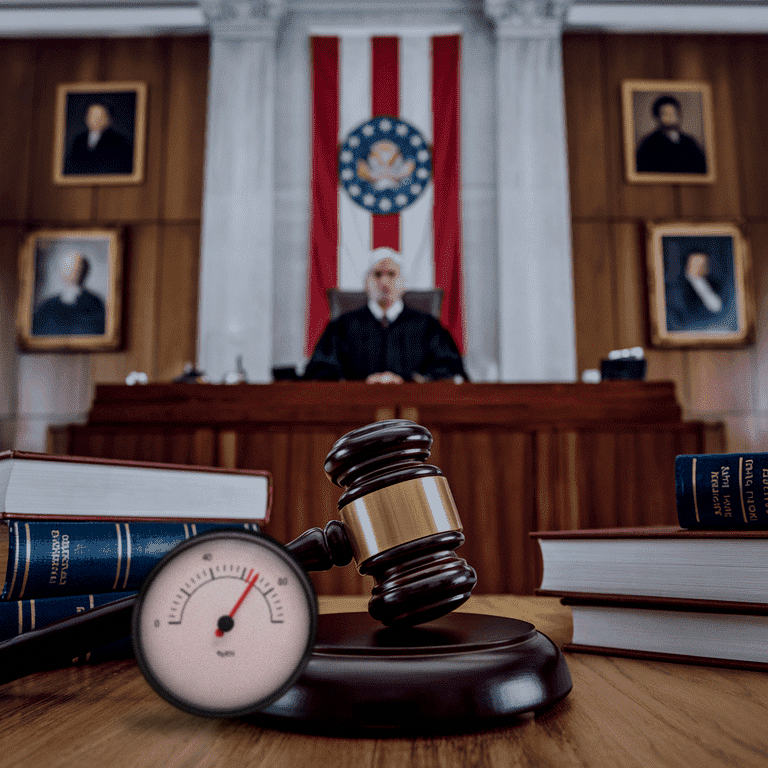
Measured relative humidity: 68 %
